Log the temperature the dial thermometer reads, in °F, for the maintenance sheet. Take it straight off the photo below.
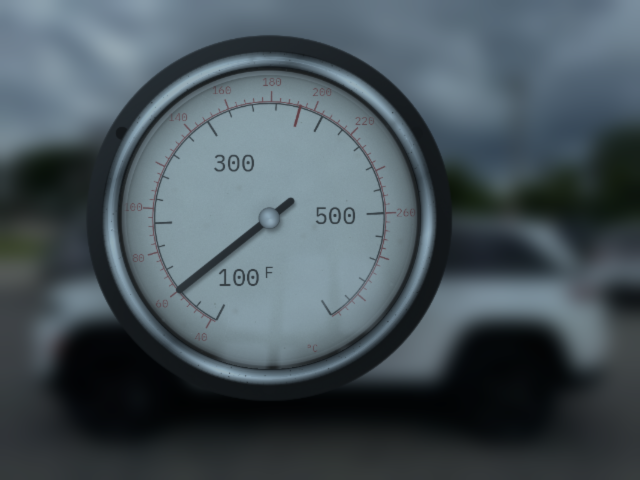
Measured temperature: 140 °F
